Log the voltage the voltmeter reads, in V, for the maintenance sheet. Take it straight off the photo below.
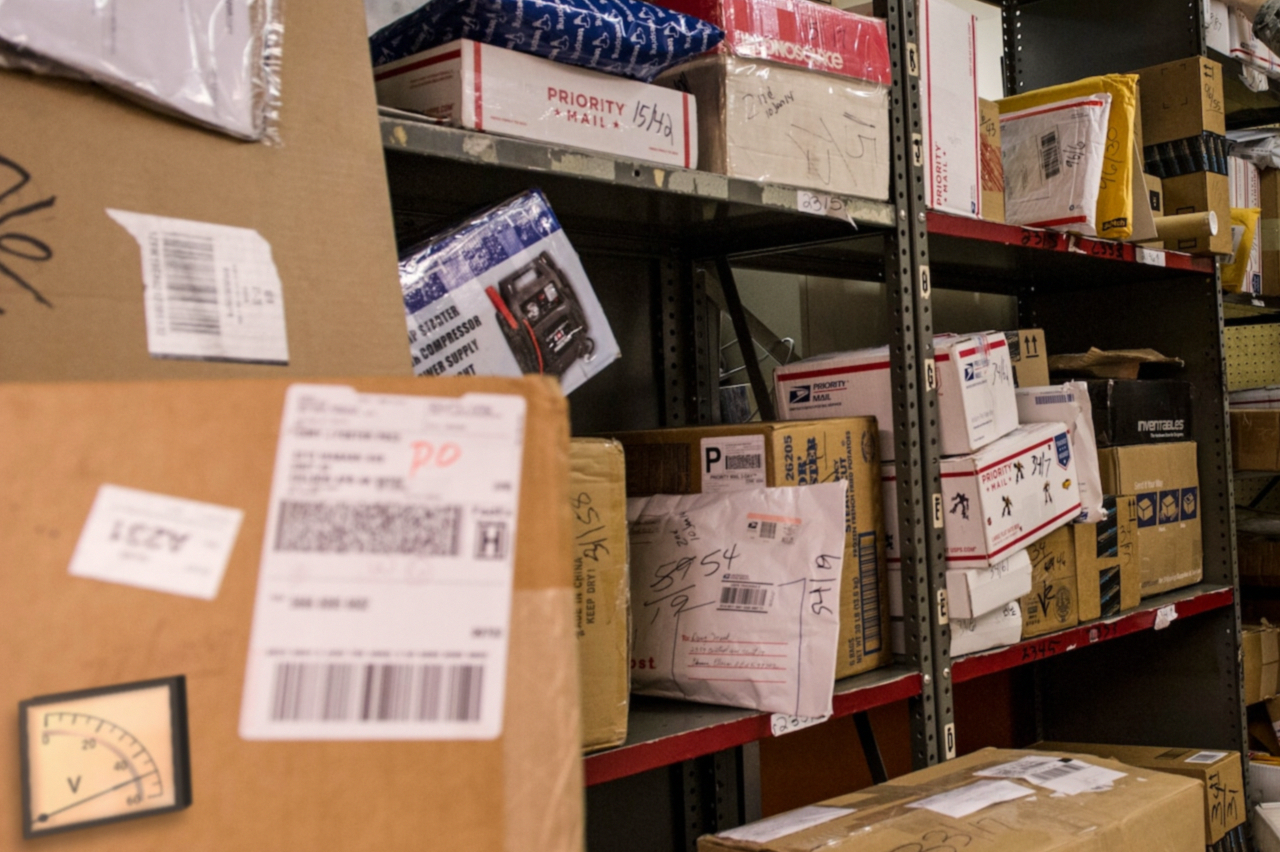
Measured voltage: 50 V
